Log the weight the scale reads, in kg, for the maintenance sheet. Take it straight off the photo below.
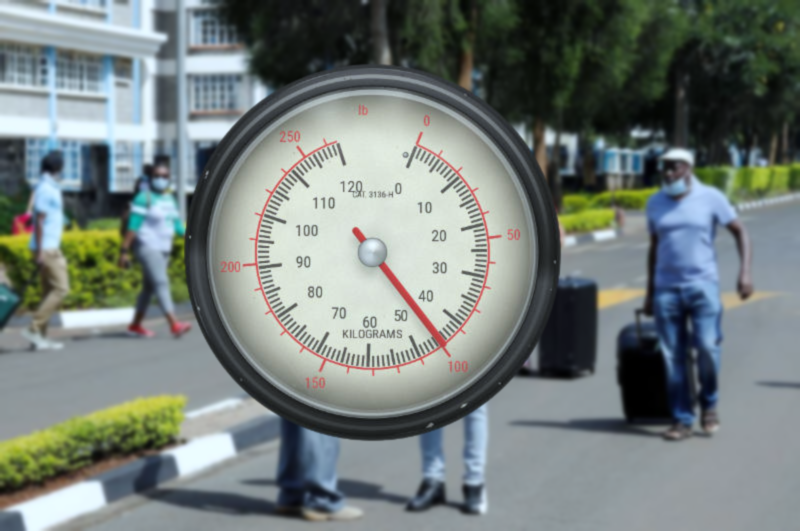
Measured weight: 45 kg
